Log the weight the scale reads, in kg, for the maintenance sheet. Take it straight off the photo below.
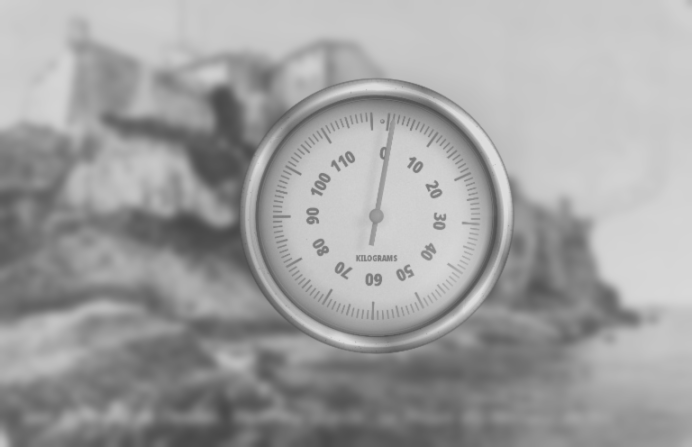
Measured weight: 1 kg
